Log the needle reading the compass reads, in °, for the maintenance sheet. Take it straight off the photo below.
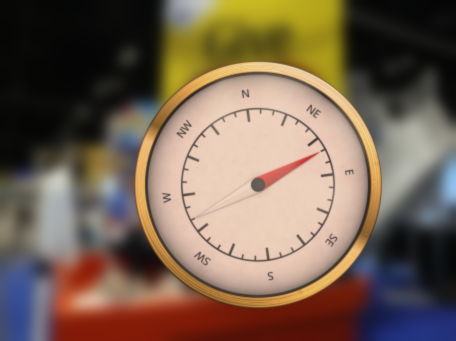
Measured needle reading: 70 °
